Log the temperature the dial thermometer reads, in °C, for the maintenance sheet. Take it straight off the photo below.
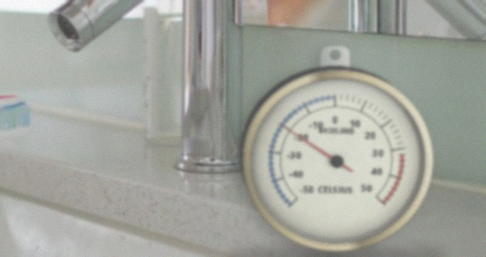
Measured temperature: -20 °C
